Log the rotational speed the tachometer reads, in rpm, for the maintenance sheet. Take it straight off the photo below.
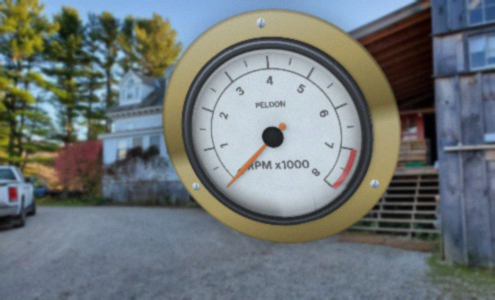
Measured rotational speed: 0 rpm
